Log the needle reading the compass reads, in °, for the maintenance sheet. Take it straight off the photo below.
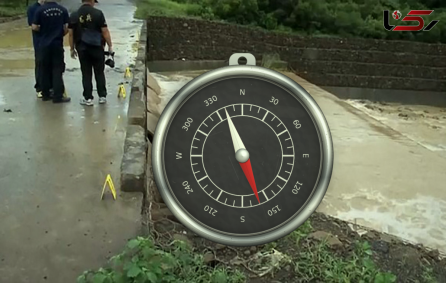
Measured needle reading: 160 °
